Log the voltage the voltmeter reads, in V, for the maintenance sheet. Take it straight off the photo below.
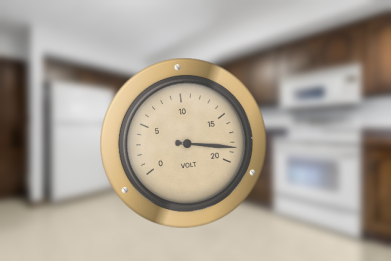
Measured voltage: 18.5 V
